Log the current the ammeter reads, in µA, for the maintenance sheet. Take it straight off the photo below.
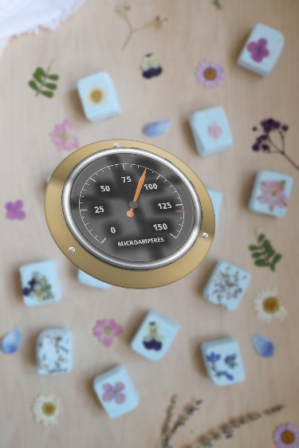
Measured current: 90 µA
